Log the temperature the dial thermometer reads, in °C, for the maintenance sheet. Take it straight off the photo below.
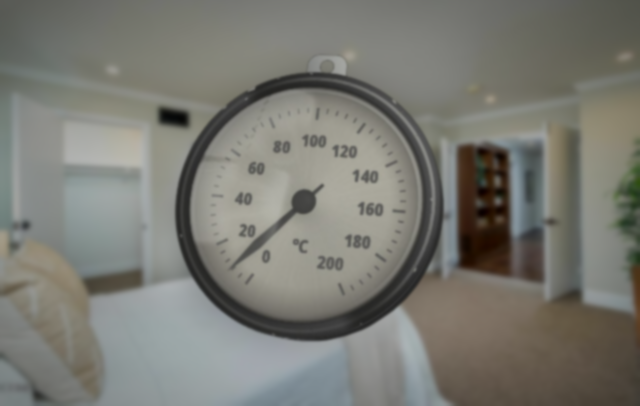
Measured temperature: 8 °C
